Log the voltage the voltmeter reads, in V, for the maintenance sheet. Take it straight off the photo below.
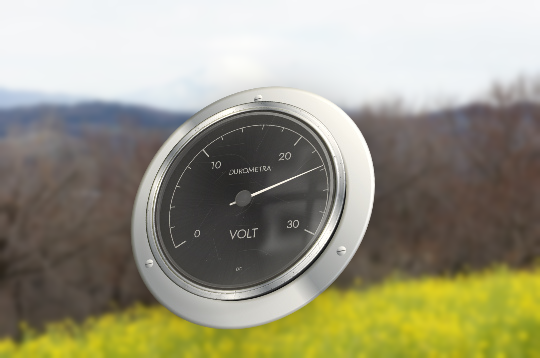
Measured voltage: 24 V
